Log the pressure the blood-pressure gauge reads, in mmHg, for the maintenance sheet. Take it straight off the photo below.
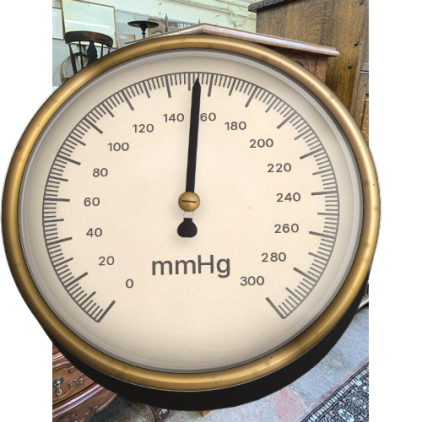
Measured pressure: 154 mmHg
